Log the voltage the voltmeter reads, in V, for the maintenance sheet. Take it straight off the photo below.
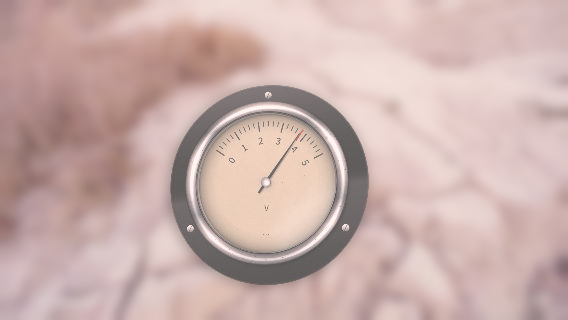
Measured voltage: 3.8 V
